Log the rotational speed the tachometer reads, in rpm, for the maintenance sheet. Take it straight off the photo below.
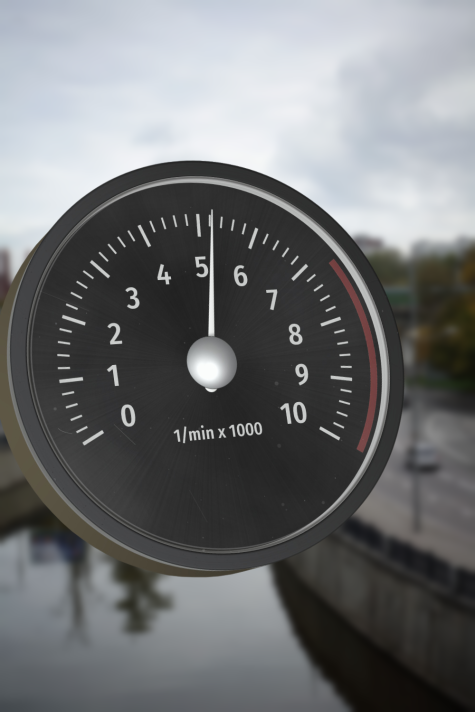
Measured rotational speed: 5200 rpm
